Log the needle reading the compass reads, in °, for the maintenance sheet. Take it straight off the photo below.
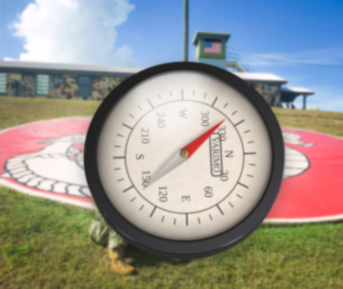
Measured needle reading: 320 °
